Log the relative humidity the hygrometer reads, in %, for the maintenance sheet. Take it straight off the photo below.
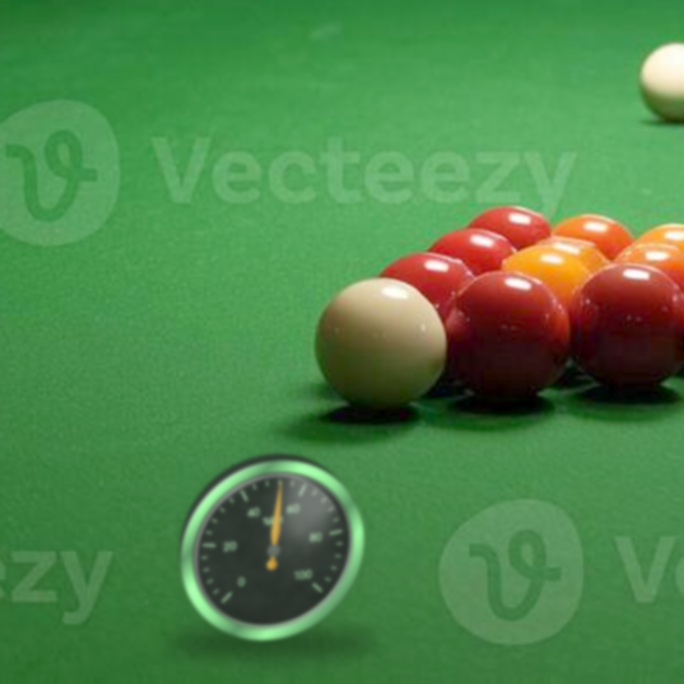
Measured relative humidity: 52 %
